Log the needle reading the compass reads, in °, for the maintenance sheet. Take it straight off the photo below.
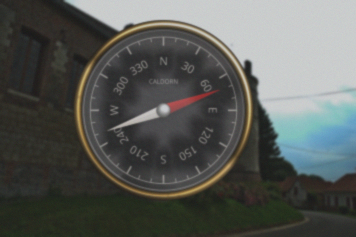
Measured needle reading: 70 °
